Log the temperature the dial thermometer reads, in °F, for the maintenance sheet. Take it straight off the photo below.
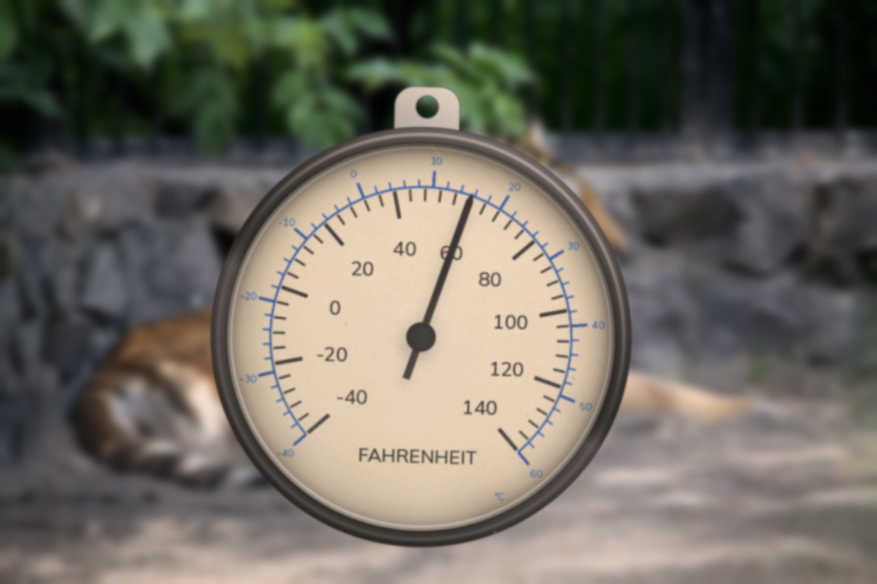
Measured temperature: 60 °F
